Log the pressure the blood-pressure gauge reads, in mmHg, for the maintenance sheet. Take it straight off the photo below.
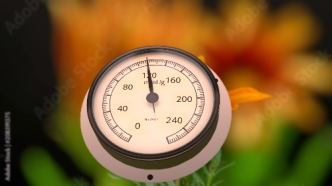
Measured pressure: 120 mmHg
